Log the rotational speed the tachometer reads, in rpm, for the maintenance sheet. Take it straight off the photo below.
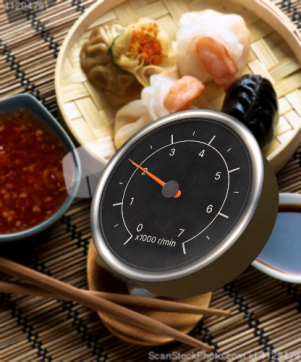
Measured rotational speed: 2000 rpm
